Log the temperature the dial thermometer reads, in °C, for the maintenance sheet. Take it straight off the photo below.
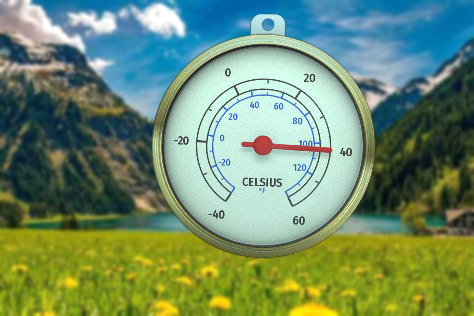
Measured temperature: 40 °C
